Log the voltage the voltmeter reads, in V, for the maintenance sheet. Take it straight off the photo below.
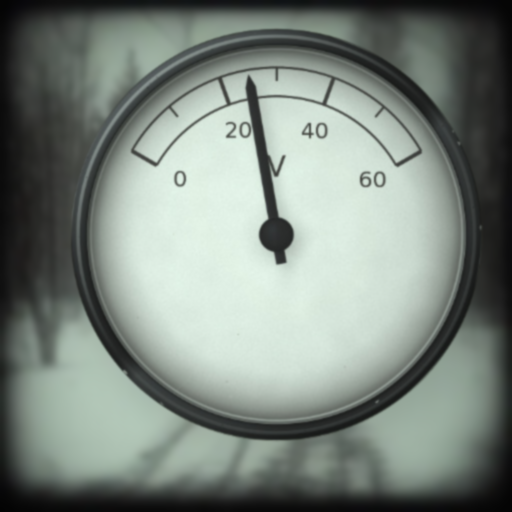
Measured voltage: 25 V
